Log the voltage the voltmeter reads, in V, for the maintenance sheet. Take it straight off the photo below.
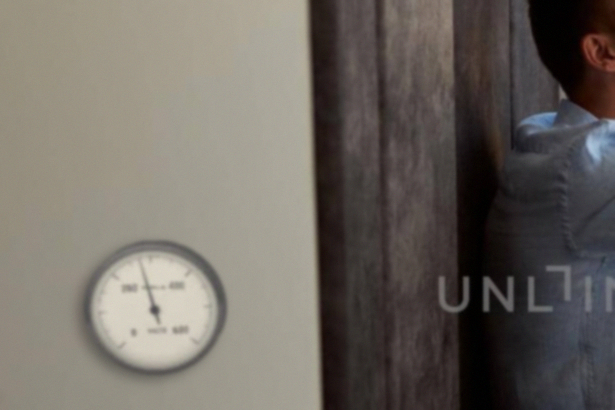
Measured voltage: 275 V
